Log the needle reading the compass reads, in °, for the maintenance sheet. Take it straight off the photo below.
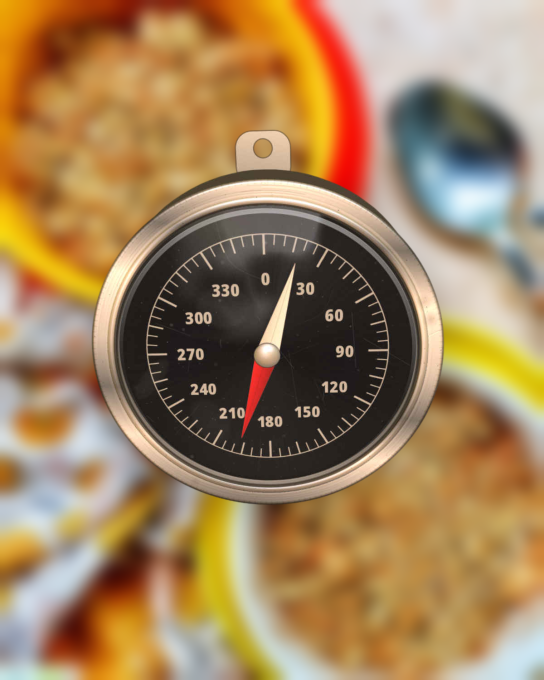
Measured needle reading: 197.5 °
